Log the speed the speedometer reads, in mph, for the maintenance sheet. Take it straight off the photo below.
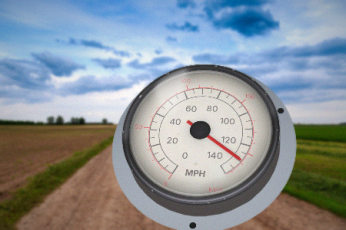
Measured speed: 130 mph
